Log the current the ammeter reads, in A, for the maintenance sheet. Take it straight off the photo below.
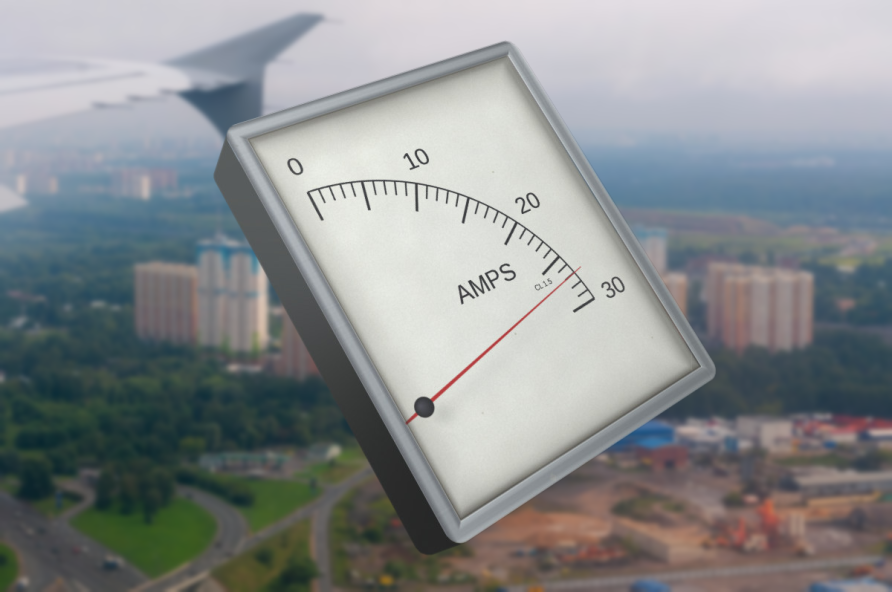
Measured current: 27 A
